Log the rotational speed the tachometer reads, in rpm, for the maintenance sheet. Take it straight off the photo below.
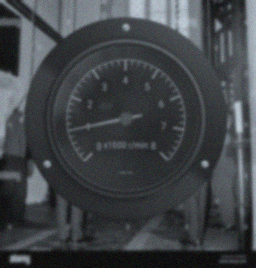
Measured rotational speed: 1000 rpm
